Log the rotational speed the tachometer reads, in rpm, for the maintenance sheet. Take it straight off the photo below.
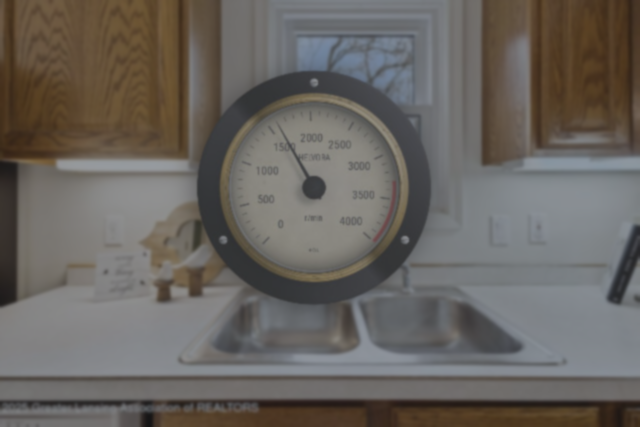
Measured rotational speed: 1600 rpm
